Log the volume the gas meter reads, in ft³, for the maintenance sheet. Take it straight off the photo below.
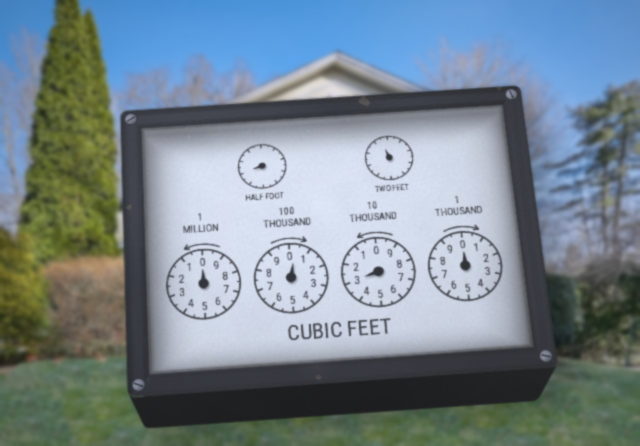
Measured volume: 3000 ft³
